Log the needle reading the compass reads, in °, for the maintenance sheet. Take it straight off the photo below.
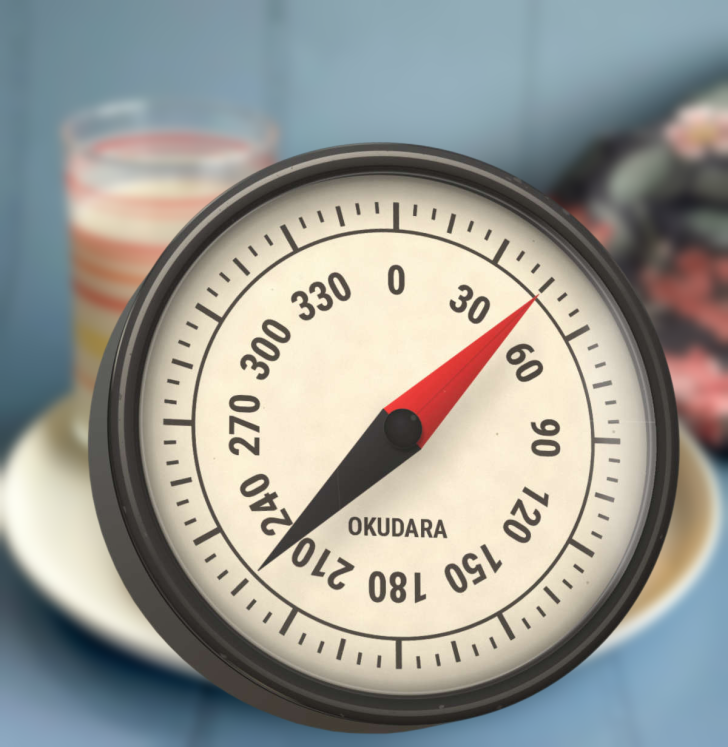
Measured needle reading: 45 °
